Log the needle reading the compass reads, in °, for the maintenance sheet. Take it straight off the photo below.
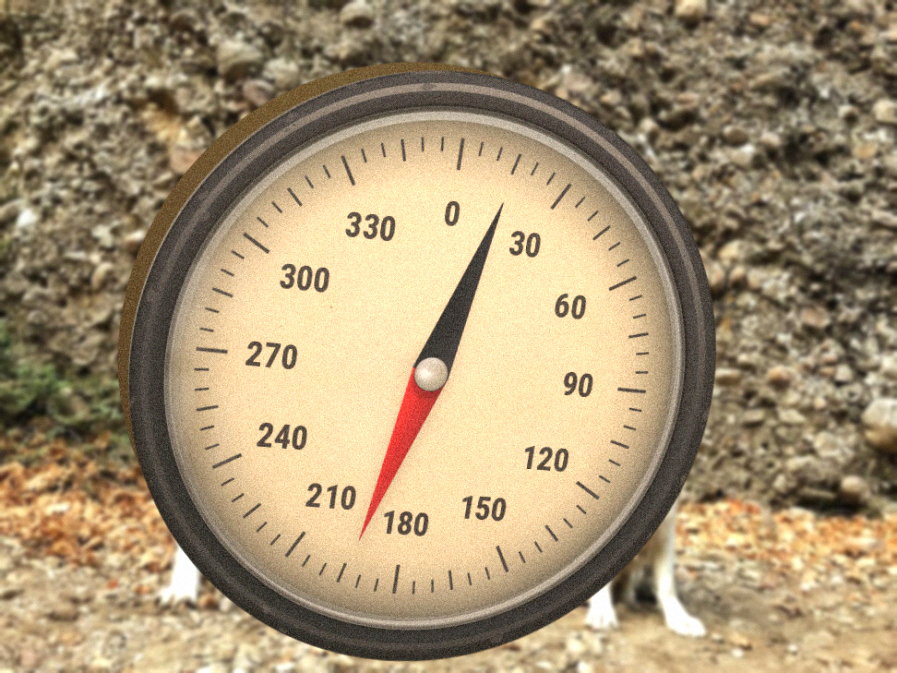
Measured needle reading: 195 °
